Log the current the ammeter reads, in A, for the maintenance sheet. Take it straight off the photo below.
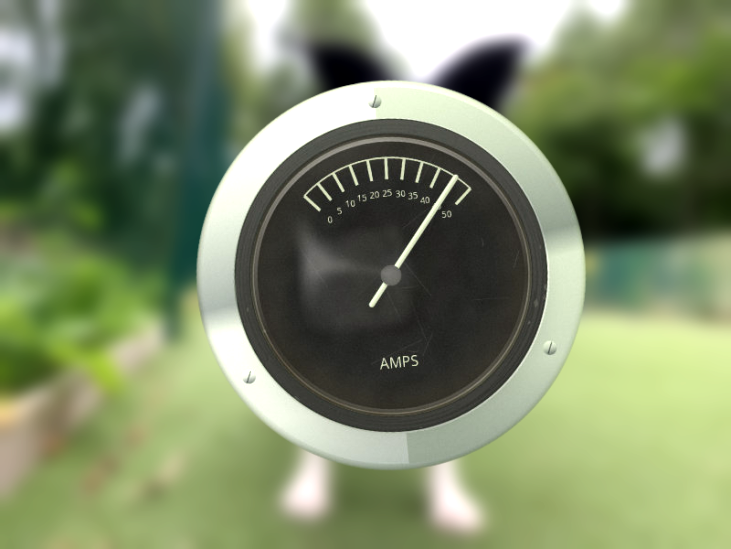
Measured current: 45 A
